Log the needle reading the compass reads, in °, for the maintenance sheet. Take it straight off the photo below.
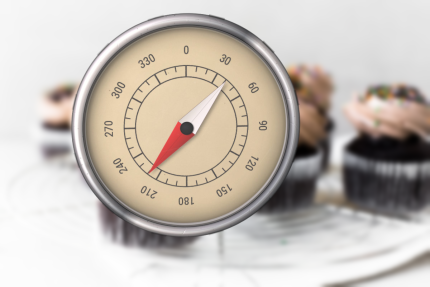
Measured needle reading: 220 °
